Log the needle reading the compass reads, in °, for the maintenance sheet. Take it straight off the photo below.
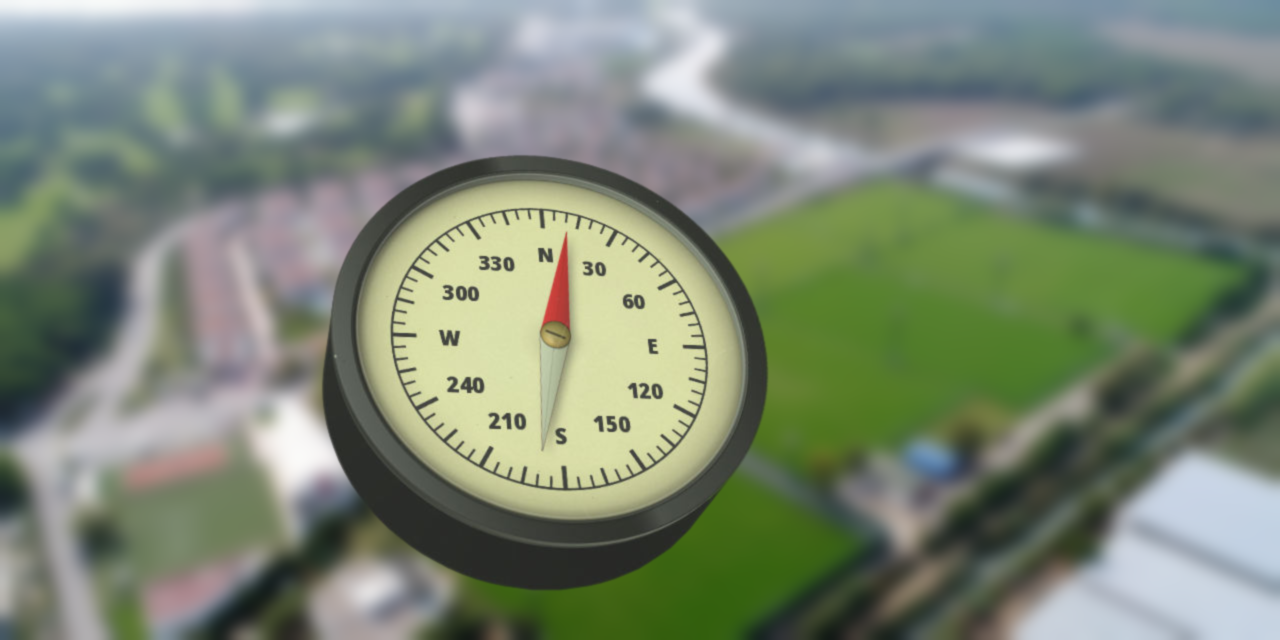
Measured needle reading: 10 °
